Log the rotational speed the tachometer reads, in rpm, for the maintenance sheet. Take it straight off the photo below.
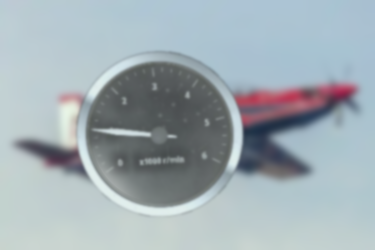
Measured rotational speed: 1000 rpm
